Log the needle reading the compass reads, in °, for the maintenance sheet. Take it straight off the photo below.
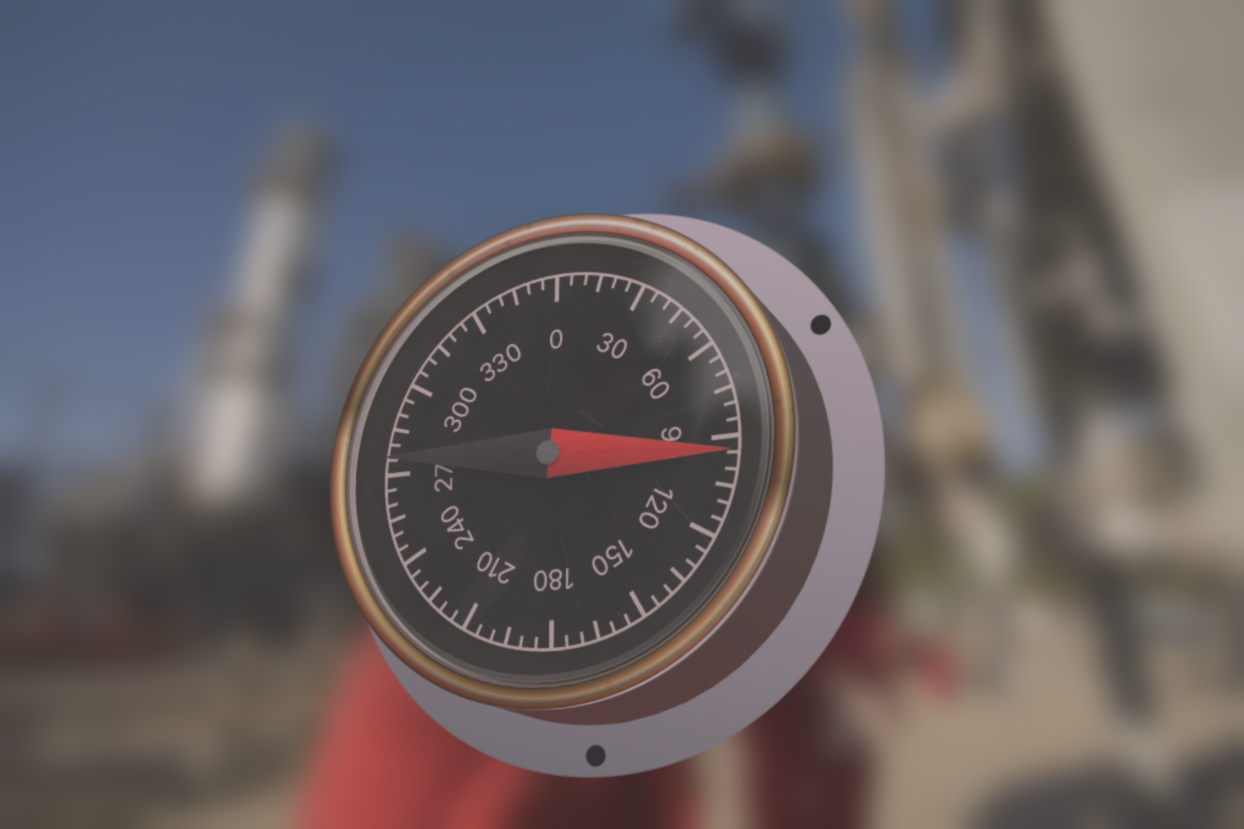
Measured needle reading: 95 °
